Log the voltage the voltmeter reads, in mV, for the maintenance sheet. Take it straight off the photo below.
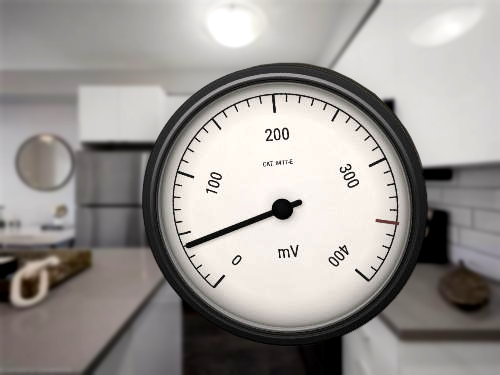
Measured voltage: 40 mV
